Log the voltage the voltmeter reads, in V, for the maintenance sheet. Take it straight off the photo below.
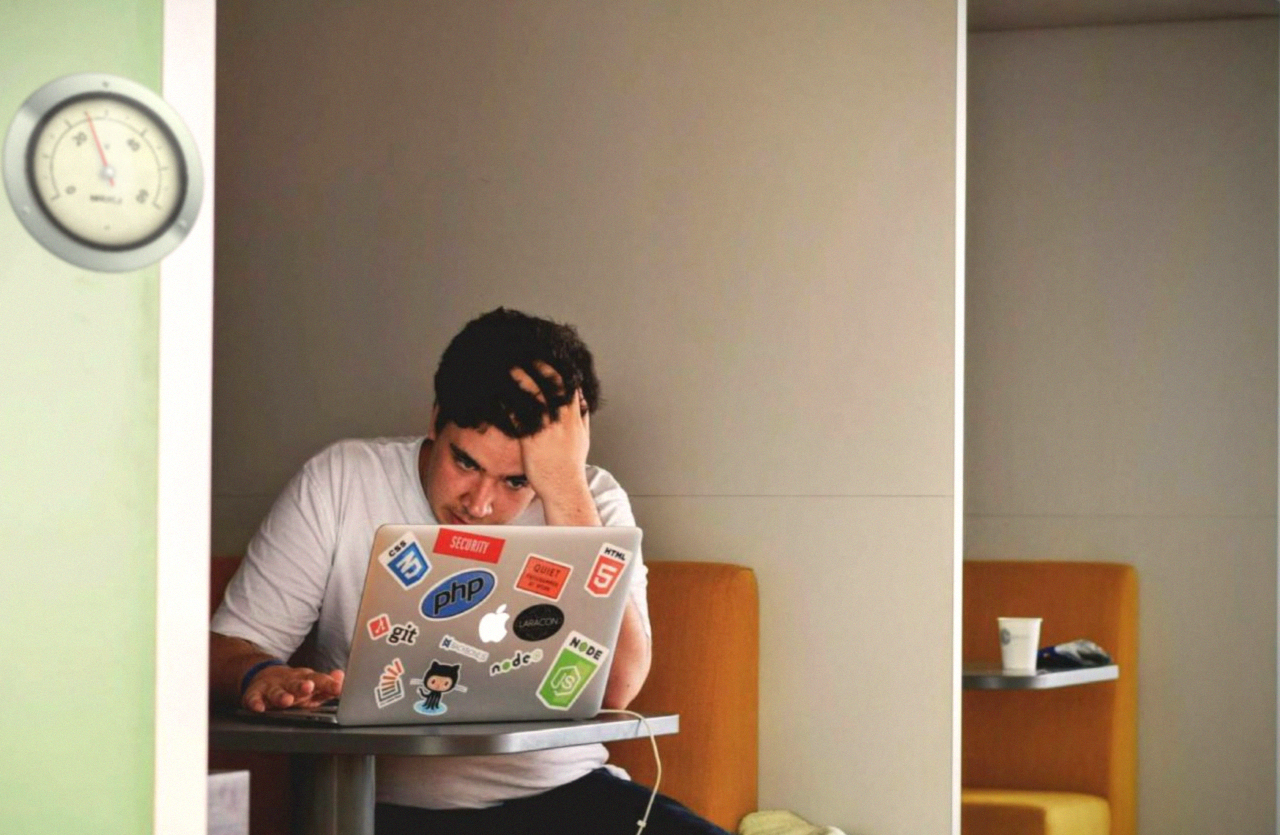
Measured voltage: 25 V
